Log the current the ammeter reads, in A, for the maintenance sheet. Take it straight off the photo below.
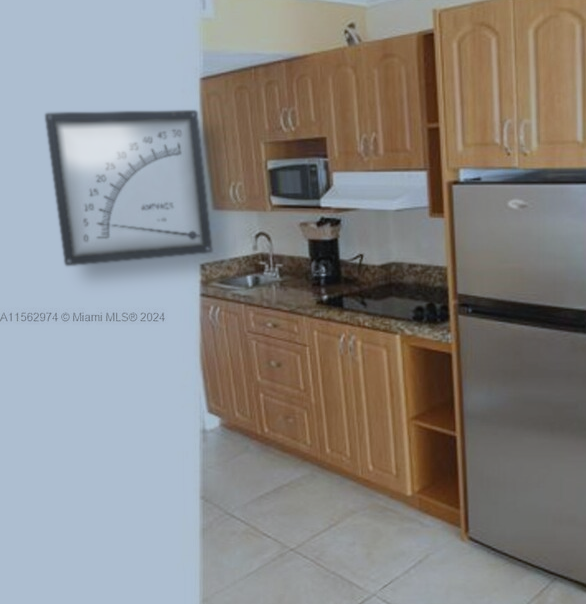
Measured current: 5 A
